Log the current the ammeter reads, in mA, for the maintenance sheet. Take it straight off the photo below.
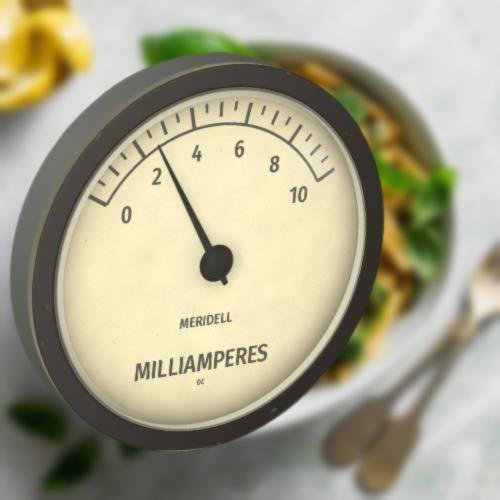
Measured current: 2.5 mA
